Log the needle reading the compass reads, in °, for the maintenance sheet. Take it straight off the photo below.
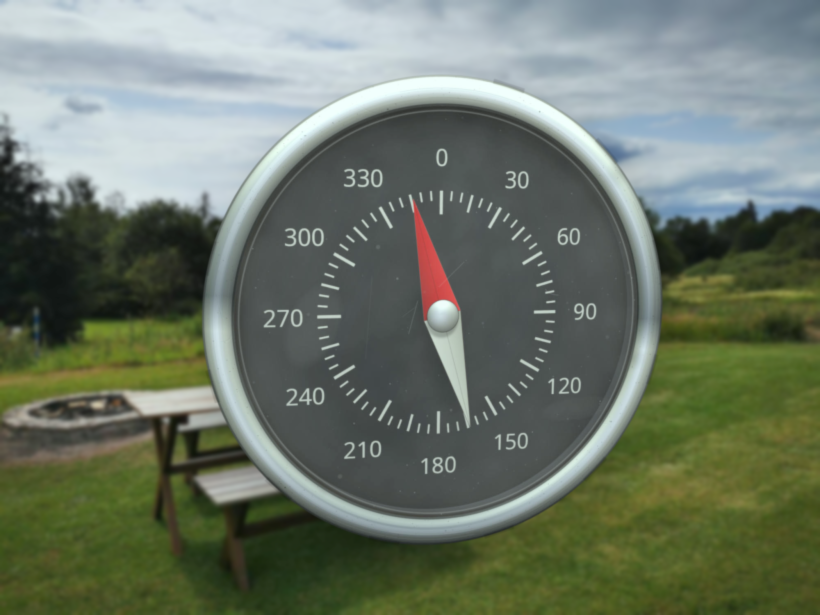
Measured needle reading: 345 °
